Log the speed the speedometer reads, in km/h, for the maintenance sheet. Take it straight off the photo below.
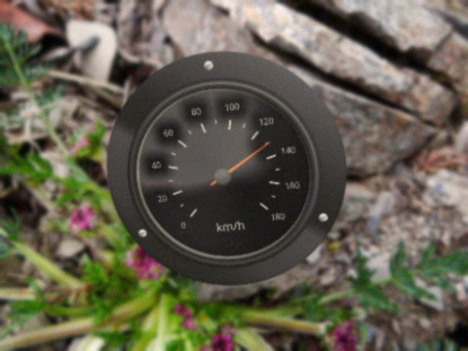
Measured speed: 130 km/h
